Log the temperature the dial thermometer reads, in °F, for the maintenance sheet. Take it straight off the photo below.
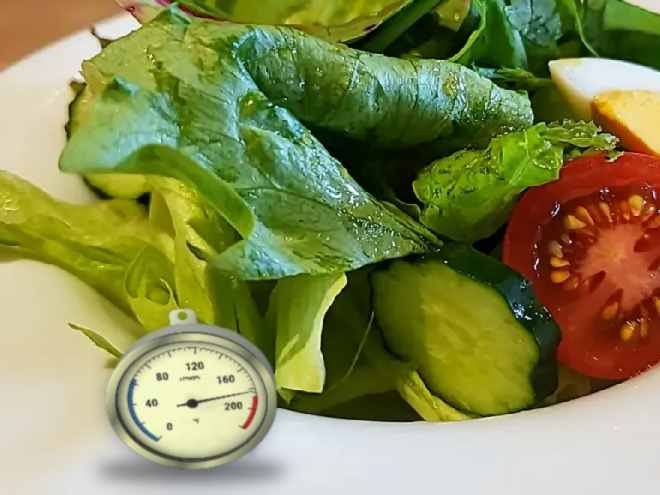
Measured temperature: 180 °F
